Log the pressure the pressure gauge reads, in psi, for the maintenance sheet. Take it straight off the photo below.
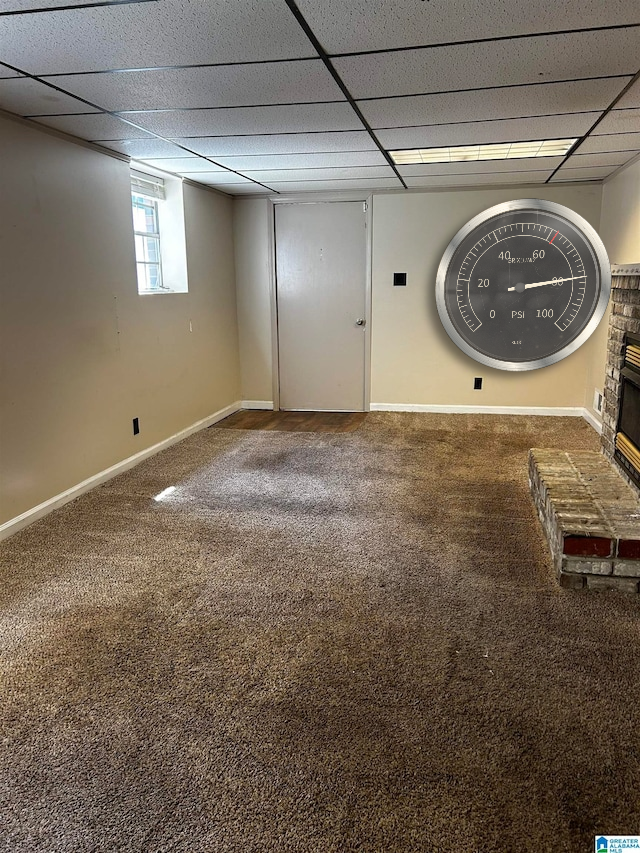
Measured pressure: 80 psi
